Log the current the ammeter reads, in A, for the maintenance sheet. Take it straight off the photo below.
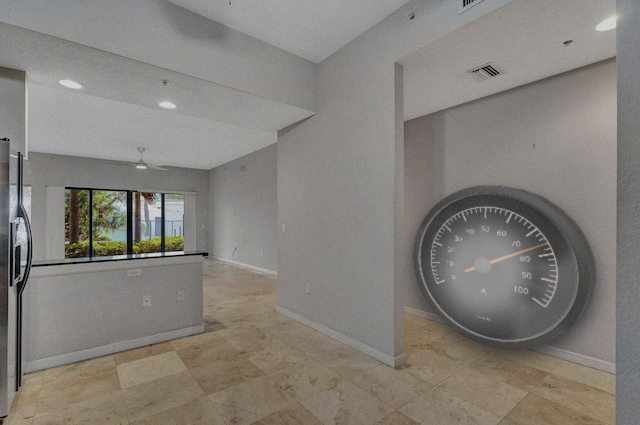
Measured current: 76 A
